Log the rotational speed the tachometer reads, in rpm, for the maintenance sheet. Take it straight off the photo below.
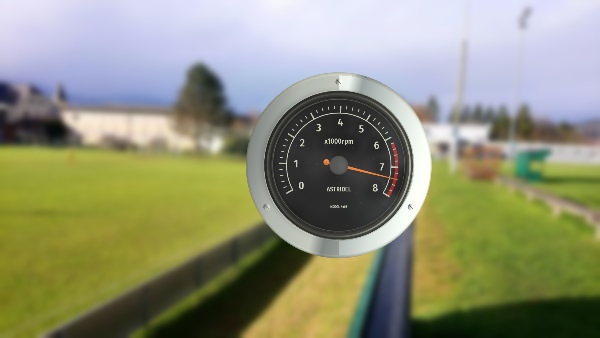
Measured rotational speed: 7400 rpm
